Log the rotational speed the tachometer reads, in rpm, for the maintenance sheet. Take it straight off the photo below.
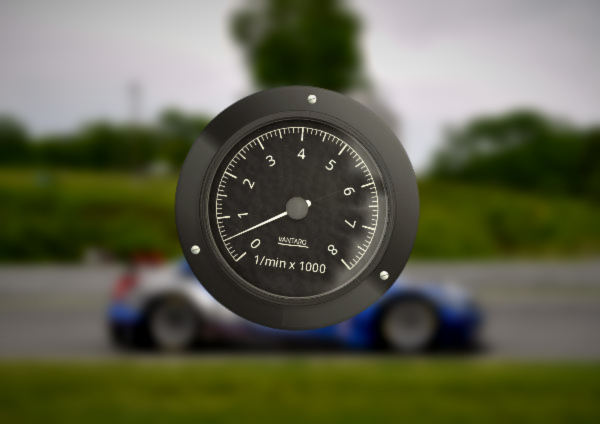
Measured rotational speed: 500 rpm
